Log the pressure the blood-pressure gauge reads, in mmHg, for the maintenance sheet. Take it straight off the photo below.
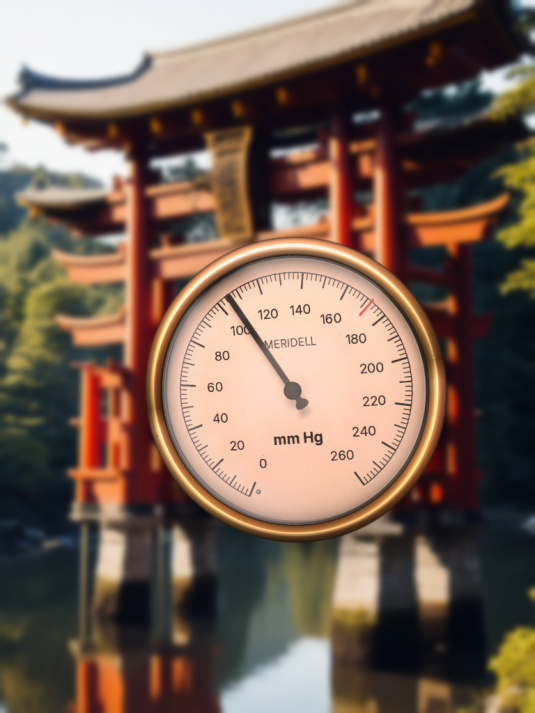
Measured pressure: 106 mmHg
